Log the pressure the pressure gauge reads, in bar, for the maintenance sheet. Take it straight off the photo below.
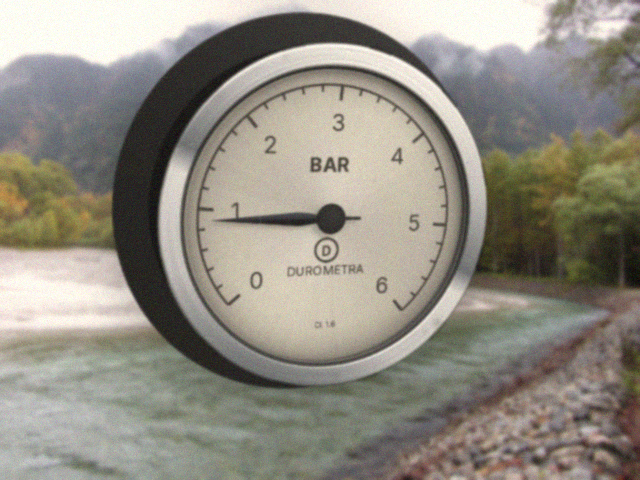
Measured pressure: 0.9 bar
